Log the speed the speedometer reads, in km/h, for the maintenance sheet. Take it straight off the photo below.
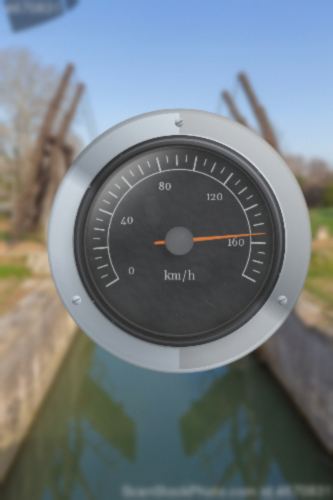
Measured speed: 155 km/h
